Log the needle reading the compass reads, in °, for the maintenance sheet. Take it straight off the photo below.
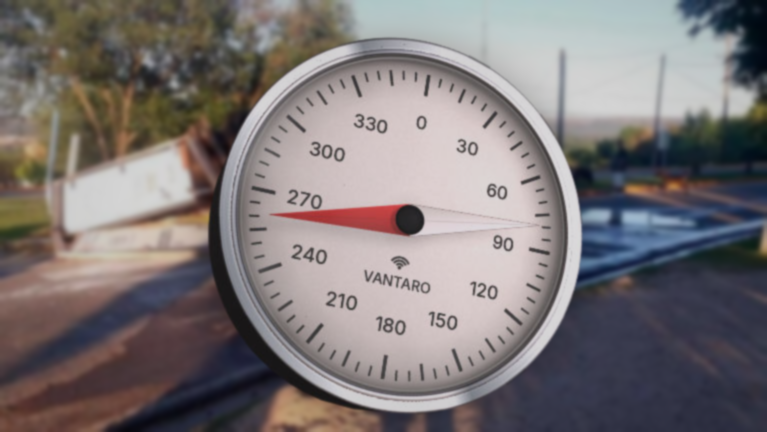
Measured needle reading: 260 °
